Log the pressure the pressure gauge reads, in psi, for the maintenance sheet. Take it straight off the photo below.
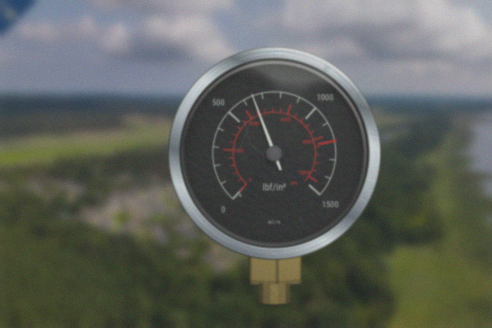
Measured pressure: 650 psi
